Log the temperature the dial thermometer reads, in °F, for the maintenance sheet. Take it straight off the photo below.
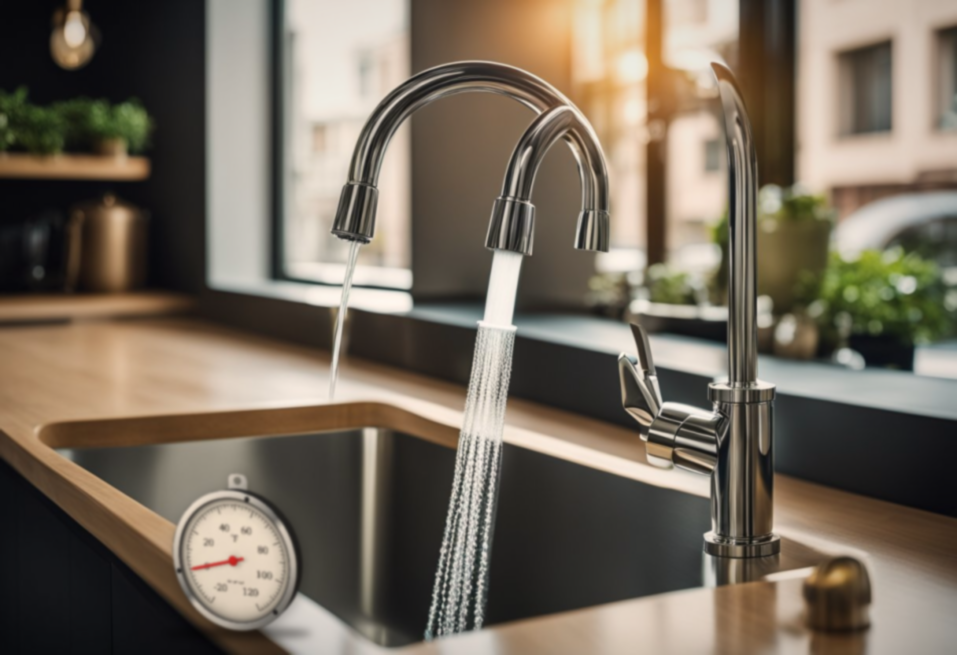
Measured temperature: 0 °F
